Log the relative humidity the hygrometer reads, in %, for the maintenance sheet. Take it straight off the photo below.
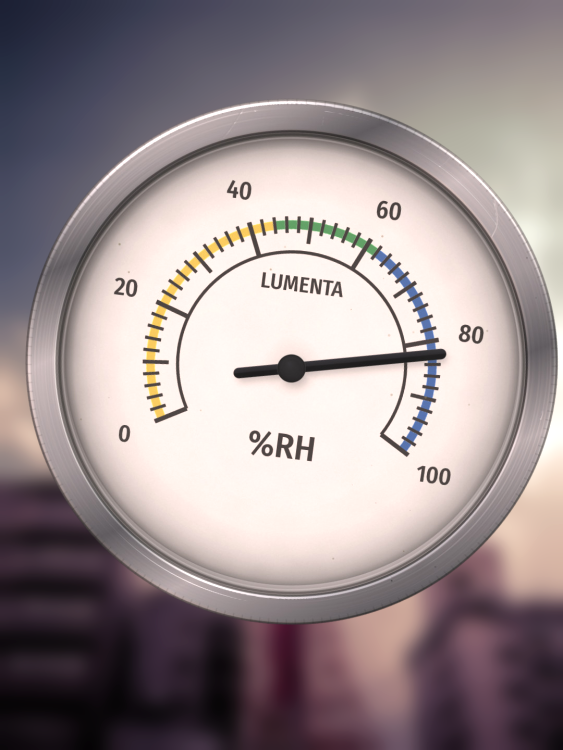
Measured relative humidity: 82 %
